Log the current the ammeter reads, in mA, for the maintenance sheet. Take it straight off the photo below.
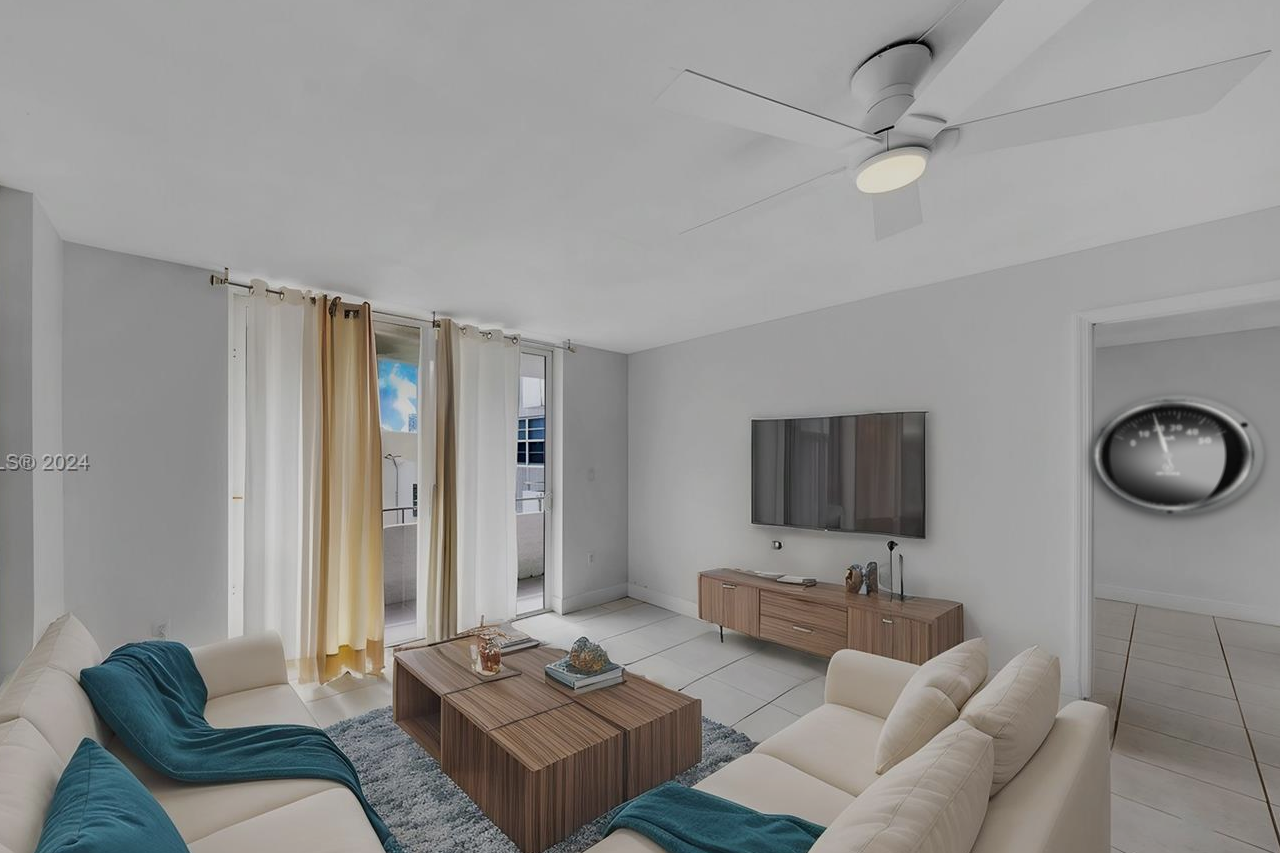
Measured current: 20 mA
